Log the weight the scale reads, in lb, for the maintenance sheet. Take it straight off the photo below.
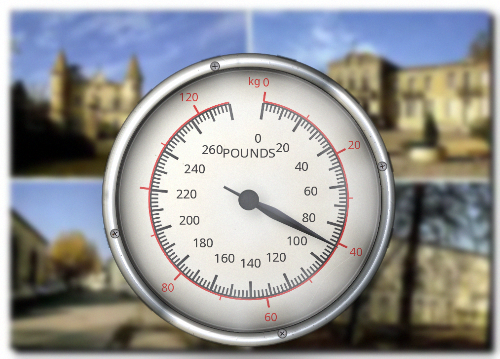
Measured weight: 90 lb
